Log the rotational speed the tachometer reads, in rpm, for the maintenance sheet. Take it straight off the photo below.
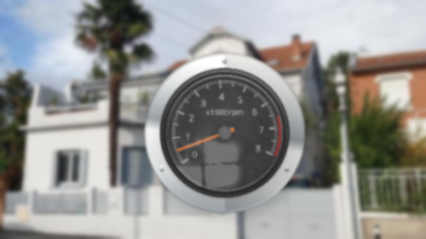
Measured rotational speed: 500 rpm
